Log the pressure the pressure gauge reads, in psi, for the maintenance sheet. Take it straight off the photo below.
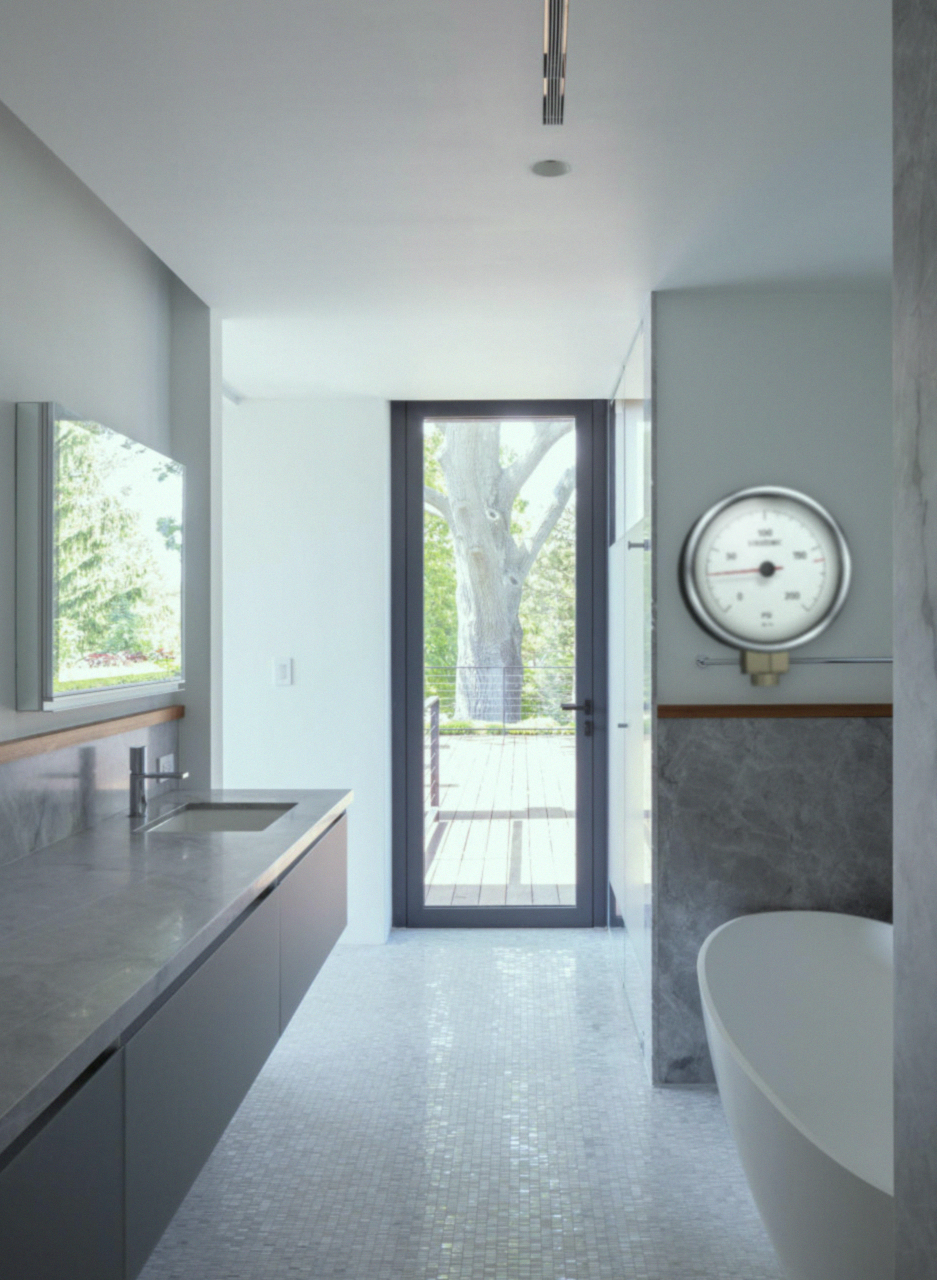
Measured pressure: 30 psi
